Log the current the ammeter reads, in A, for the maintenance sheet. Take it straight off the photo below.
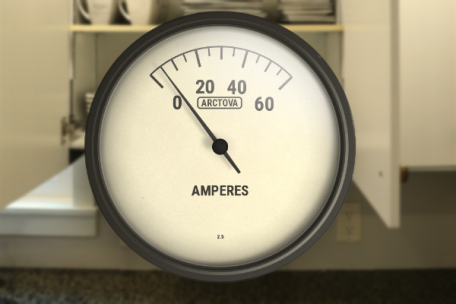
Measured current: 5 A
